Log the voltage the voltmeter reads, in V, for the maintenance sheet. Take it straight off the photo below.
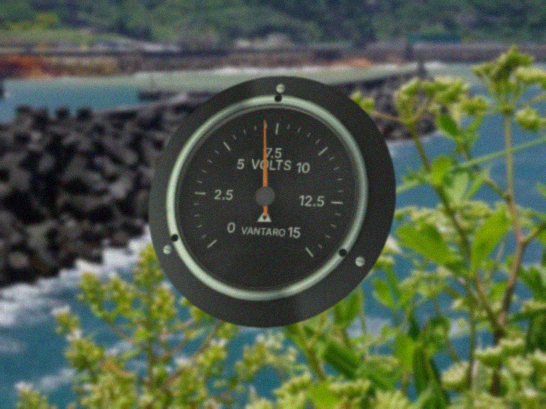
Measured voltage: 7 V
